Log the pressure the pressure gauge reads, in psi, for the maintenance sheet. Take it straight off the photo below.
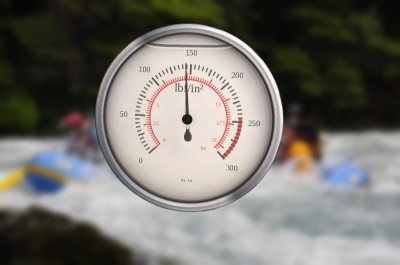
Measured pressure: 145 psi
